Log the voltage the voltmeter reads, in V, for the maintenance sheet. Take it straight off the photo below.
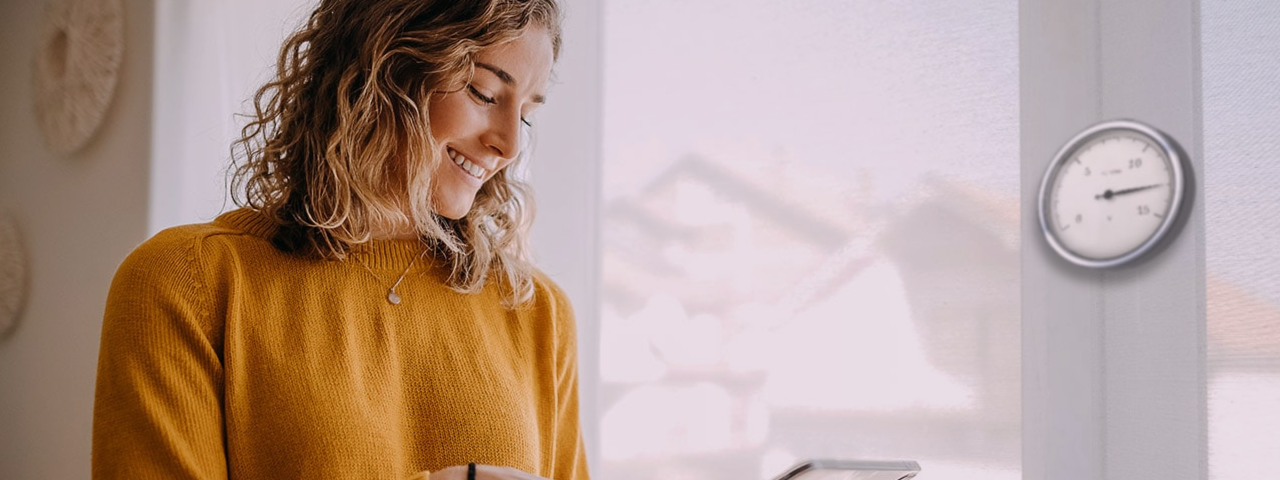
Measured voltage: 13 V
